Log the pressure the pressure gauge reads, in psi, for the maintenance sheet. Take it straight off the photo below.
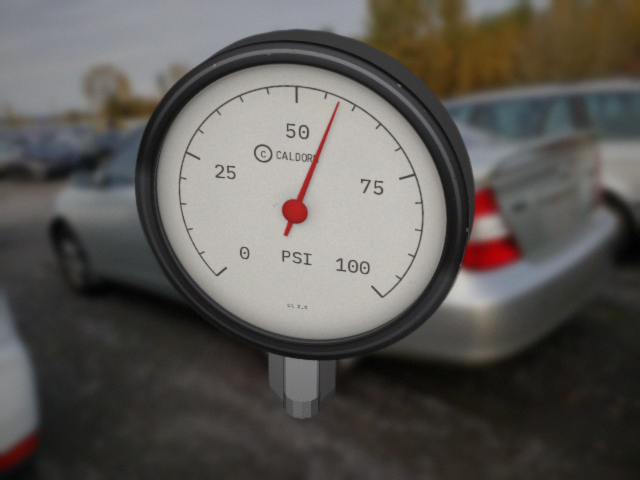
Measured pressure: 57.5 psi
